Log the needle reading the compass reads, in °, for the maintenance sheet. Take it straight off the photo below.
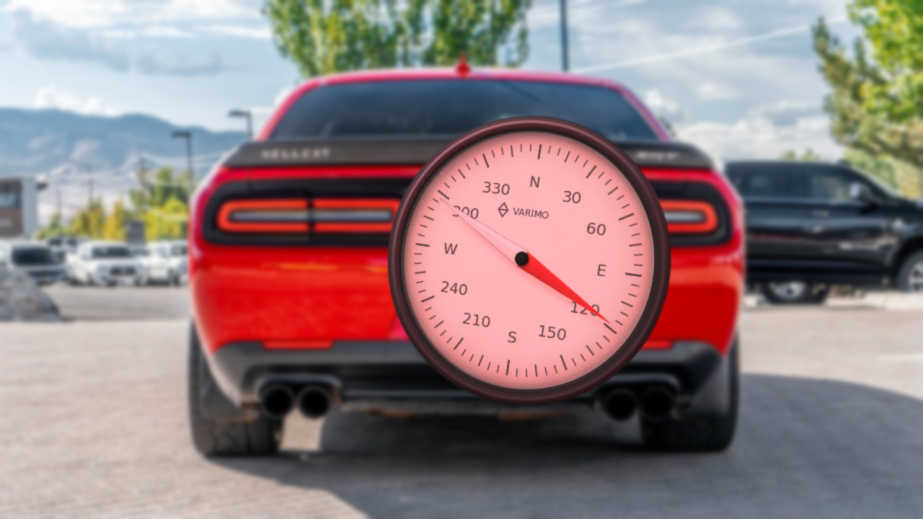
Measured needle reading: 117.5 °
